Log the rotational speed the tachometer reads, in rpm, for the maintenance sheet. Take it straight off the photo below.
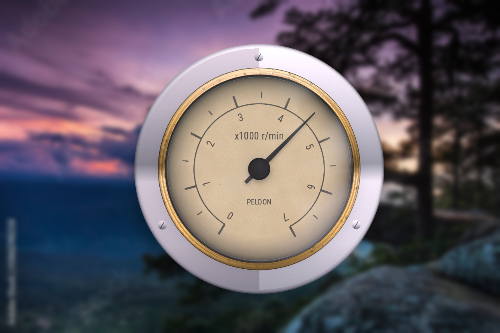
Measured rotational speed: 4500 rpm
